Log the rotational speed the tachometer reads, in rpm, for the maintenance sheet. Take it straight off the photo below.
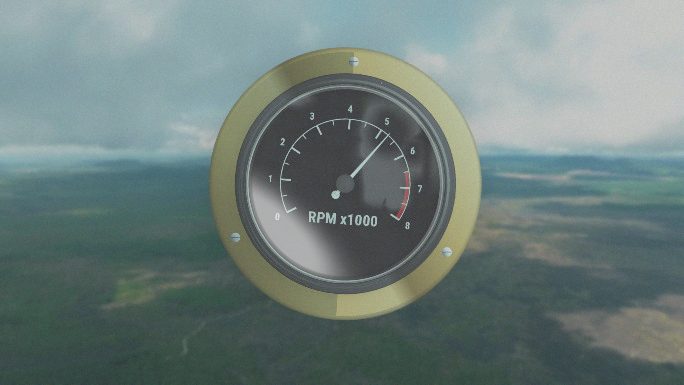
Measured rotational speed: 5250 rpm
